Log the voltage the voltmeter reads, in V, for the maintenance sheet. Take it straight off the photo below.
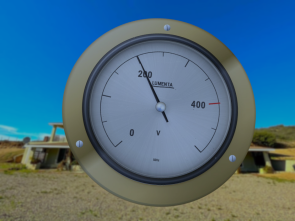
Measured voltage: 200 V
